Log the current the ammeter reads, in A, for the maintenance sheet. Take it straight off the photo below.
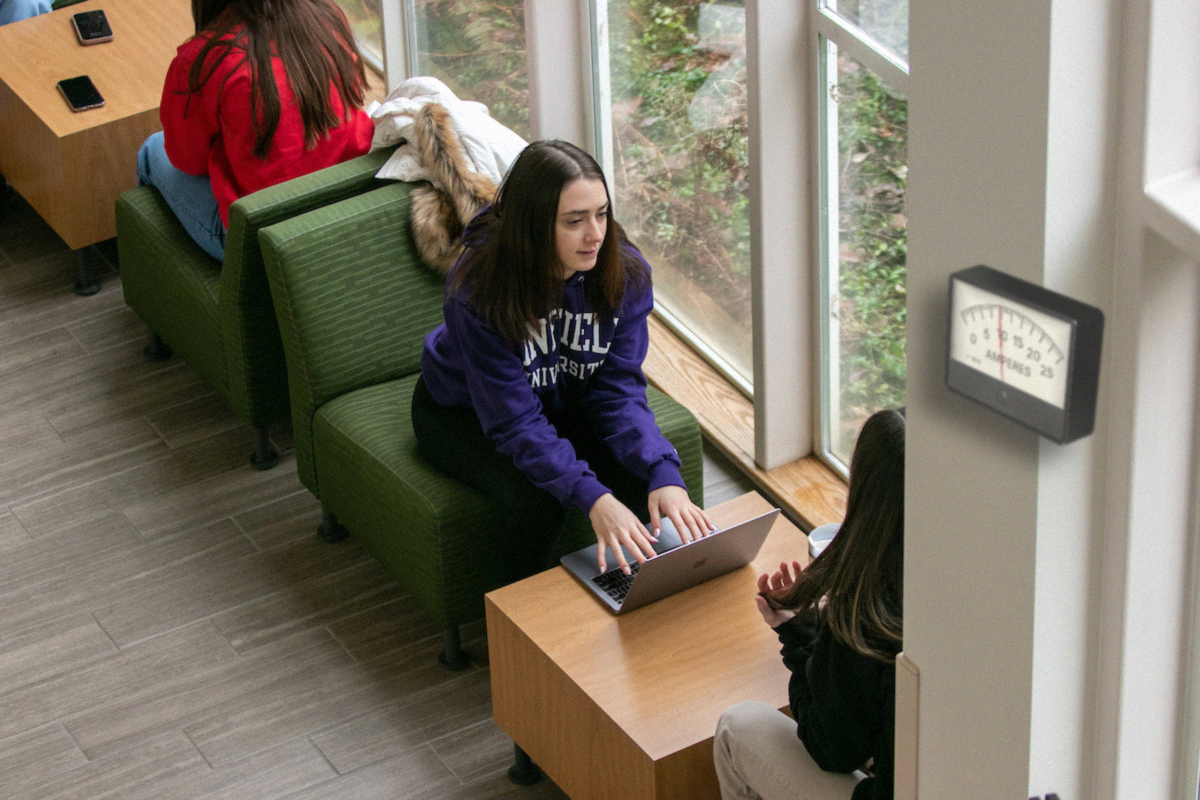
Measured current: 10 A
